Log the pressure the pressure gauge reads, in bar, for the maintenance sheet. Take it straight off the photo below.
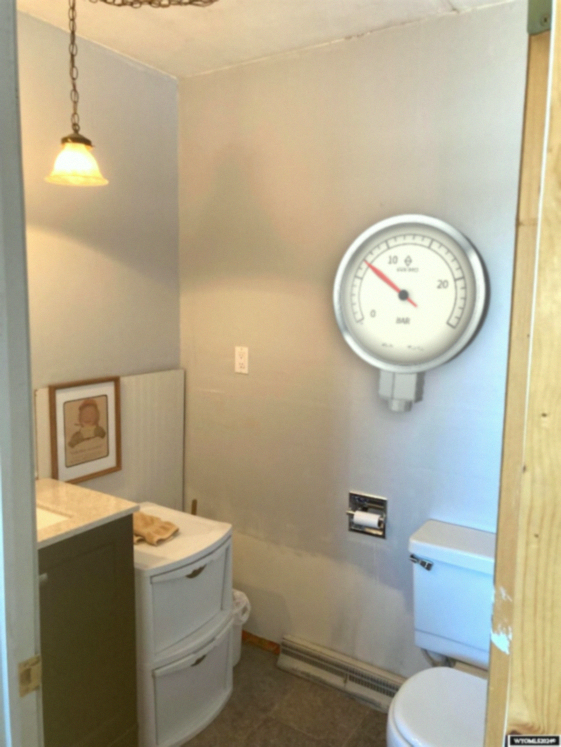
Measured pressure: 7 bar
